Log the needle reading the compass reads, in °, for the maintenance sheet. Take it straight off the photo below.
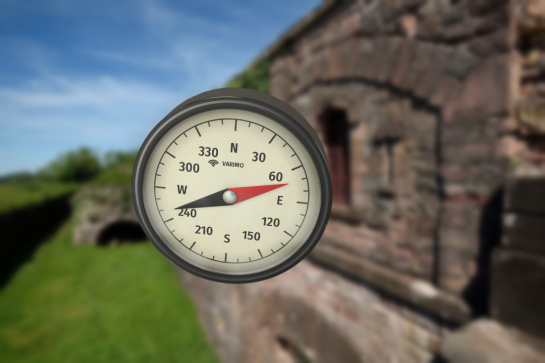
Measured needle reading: 70 °
